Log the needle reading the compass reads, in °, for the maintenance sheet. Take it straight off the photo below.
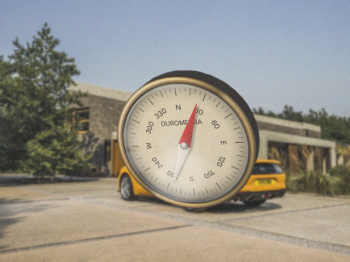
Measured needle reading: 25 °
